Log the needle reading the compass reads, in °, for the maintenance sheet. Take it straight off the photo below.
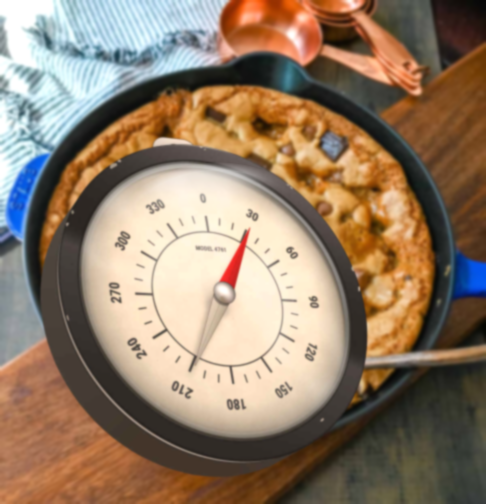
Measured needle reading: 30 °
